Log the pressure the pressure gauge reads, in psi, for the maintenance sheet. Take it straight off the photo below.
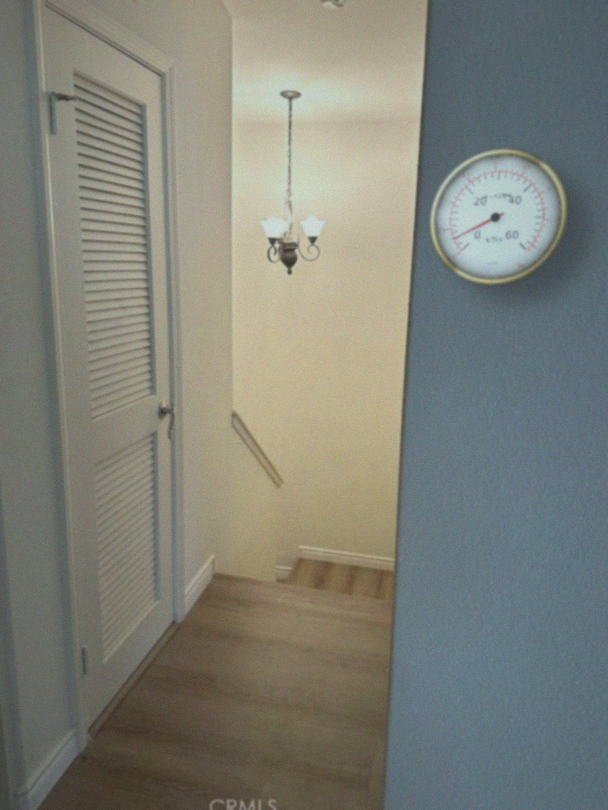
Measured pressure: 4 psi
